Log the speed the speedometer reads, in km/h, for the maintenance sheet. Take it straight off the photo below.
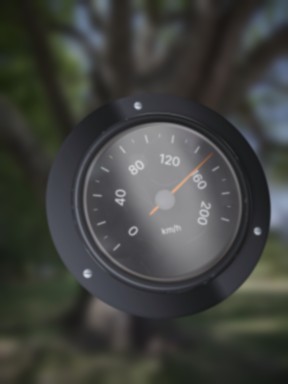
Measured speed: 150 km/h
